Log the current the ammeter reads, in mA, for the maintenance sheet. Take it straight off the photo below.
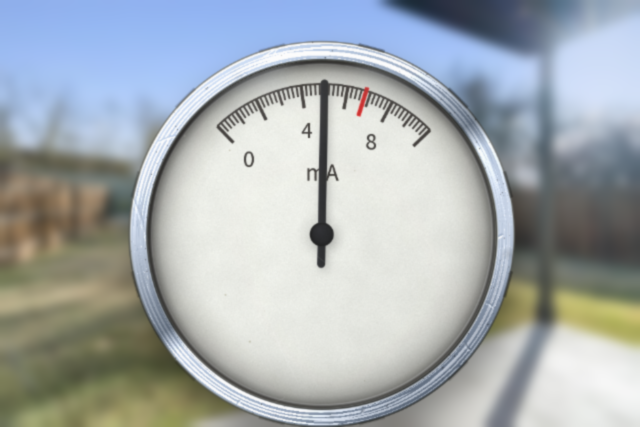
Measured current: 5 mA
